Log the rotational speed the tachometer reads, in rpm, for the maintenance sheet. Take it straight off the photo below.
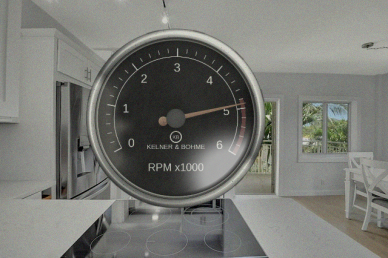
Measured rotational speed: 4900 rpm
